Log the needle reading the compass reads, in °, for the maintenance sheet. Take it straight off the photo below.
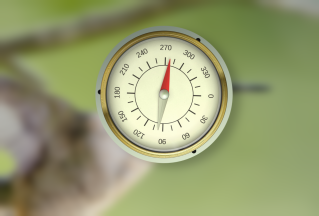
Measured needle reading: 277.5 °
